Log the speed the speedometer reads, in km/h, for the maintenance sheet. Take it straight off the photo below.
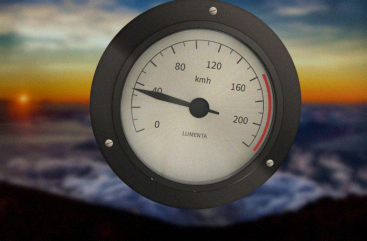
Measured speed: 35 km/h
